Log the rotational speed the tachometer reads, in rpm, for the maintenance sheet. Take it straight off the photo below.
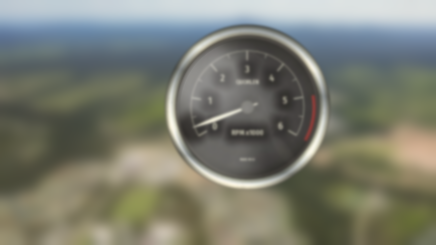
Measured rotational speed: 250 rpm
